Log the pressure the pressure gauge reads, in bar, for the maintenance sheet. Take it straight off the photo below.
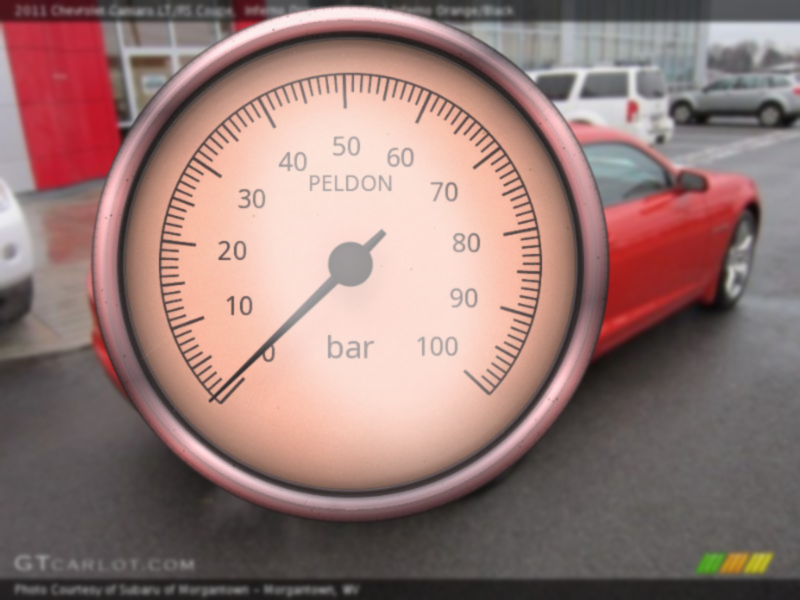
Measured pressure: 1 bar
